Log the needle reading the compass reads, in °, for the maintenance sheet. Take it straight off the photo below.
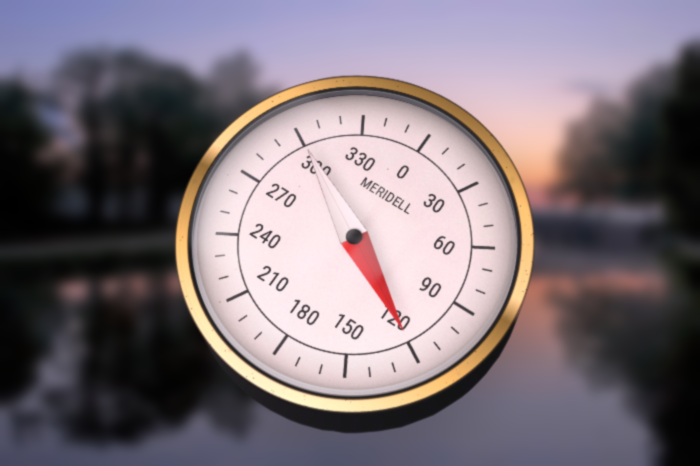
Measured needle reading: 120 °
